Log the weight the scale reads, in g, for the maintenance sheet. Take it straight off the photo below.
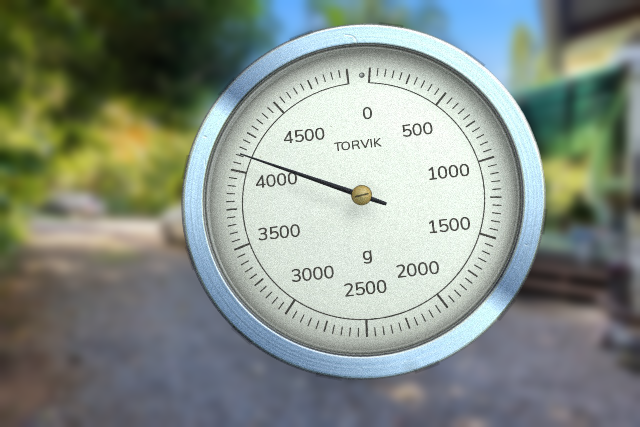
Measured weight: 4100 g
